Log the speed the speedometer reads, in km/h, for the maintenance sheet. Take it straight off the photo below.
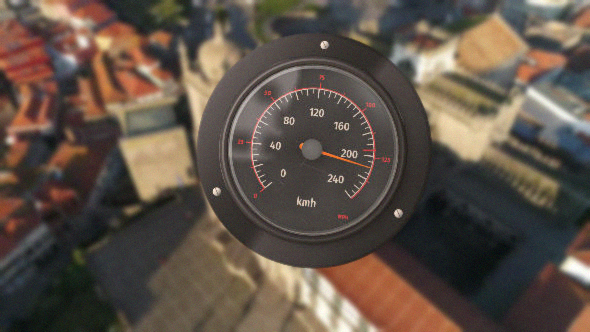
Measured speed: 210 km/h
